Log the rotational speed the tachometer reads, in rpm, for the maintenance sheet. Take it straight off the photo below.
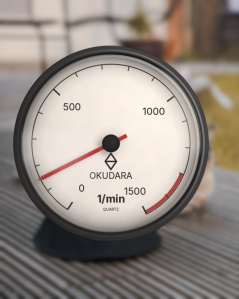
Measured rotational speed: 150 rpm
